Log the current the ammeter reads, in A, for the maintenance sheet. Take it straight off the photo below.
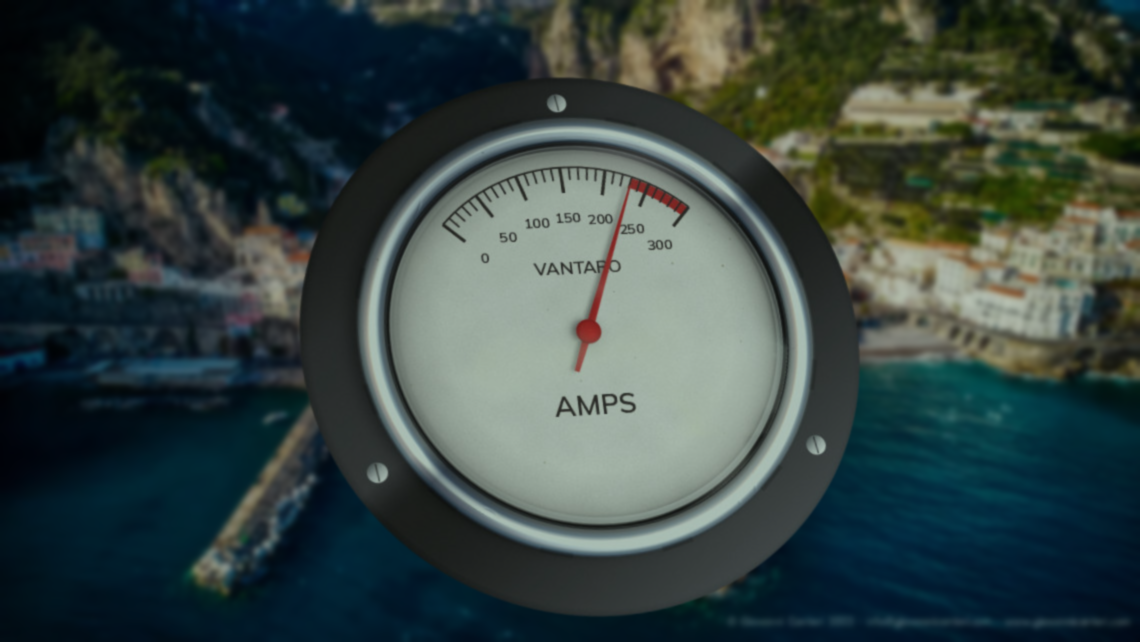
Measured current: 230 A
